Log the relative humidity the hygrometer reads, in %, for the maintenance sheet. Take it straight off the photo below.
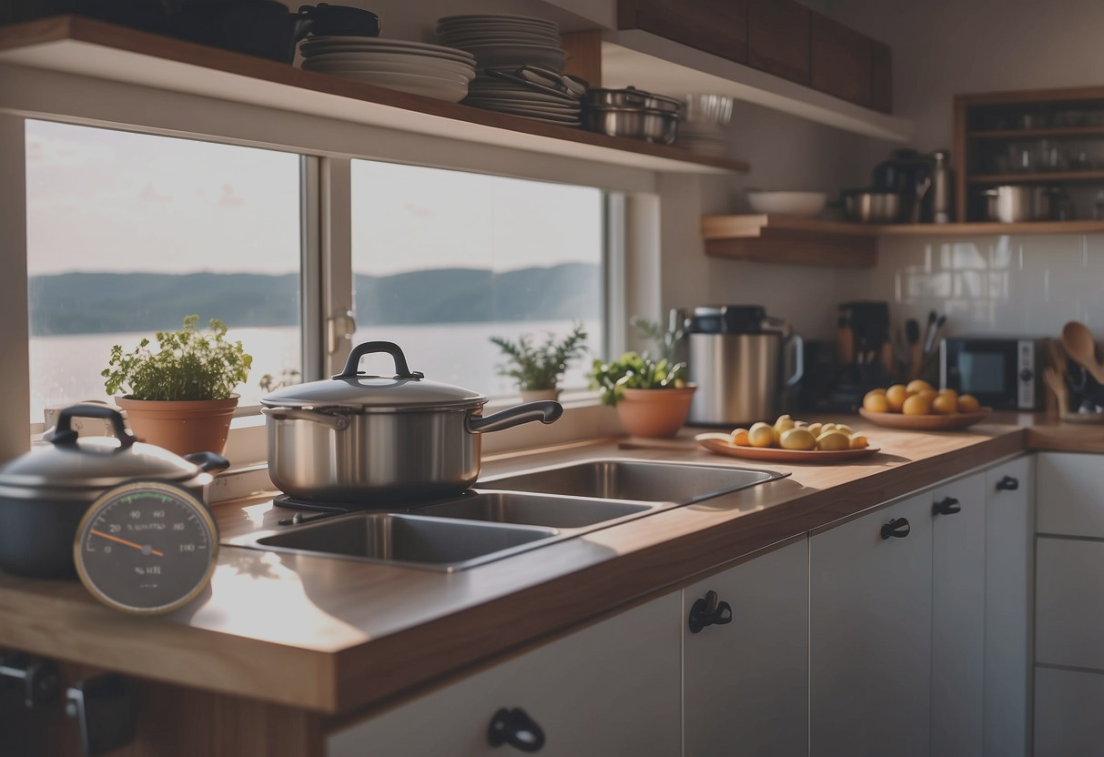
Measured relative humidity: 12 %
